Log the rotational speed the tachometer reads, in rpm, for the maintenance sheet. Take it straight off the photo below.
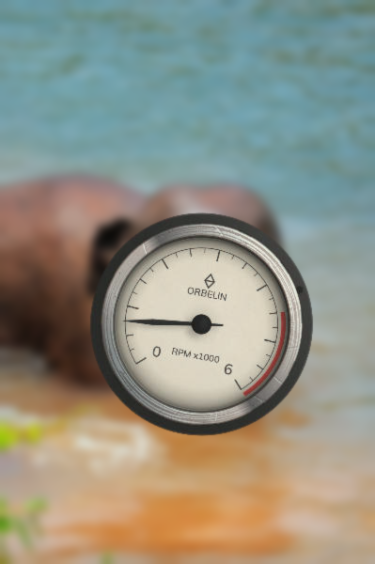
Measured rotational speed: 750 rpm
